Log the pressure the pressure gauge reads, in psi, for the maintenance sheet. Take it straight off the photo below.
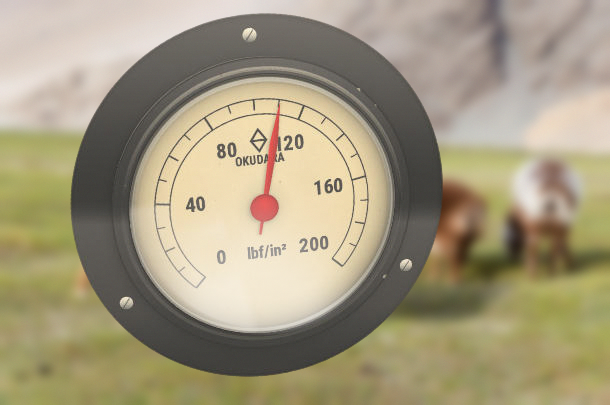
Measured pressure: 110 psi
